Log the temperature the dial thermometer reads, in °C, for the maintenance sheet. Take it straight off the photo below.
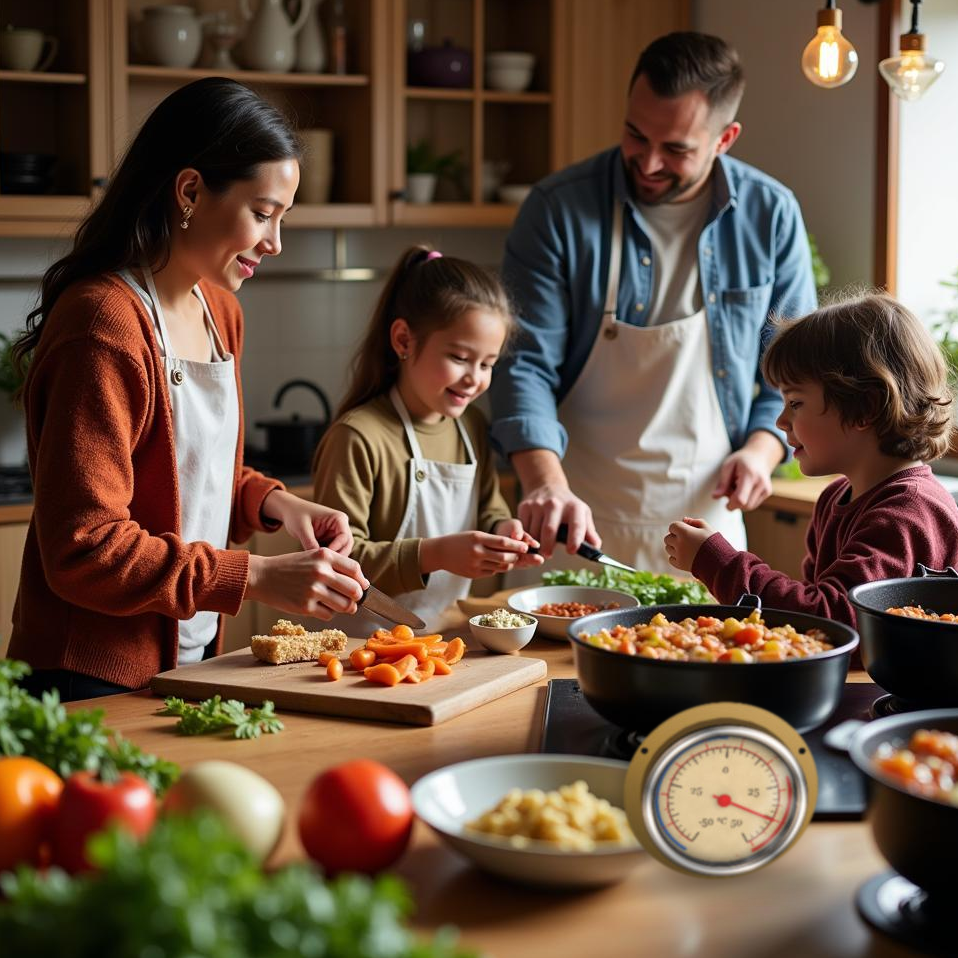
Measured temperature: 37.5 °C
